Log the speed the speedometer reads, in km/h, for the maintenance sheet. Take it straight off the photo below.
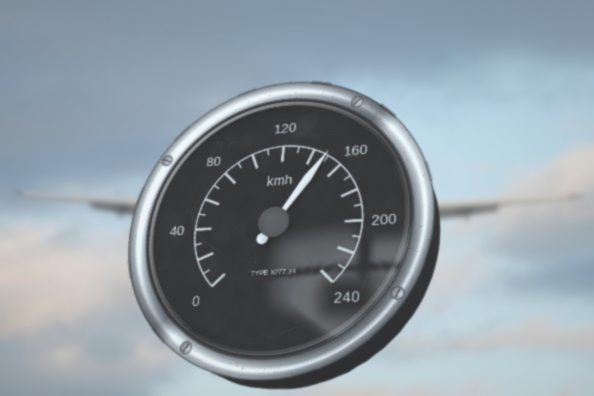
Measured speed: 150 km/h
